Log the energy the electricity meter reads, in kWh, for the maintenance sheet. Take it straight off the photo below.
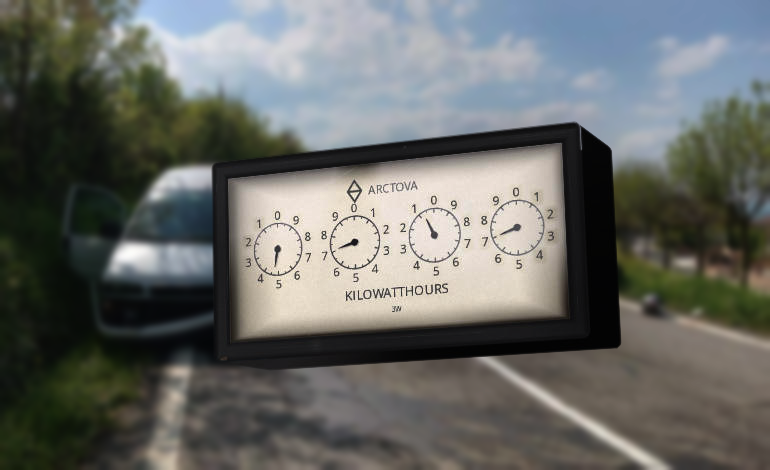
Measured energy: 4707 kWh
